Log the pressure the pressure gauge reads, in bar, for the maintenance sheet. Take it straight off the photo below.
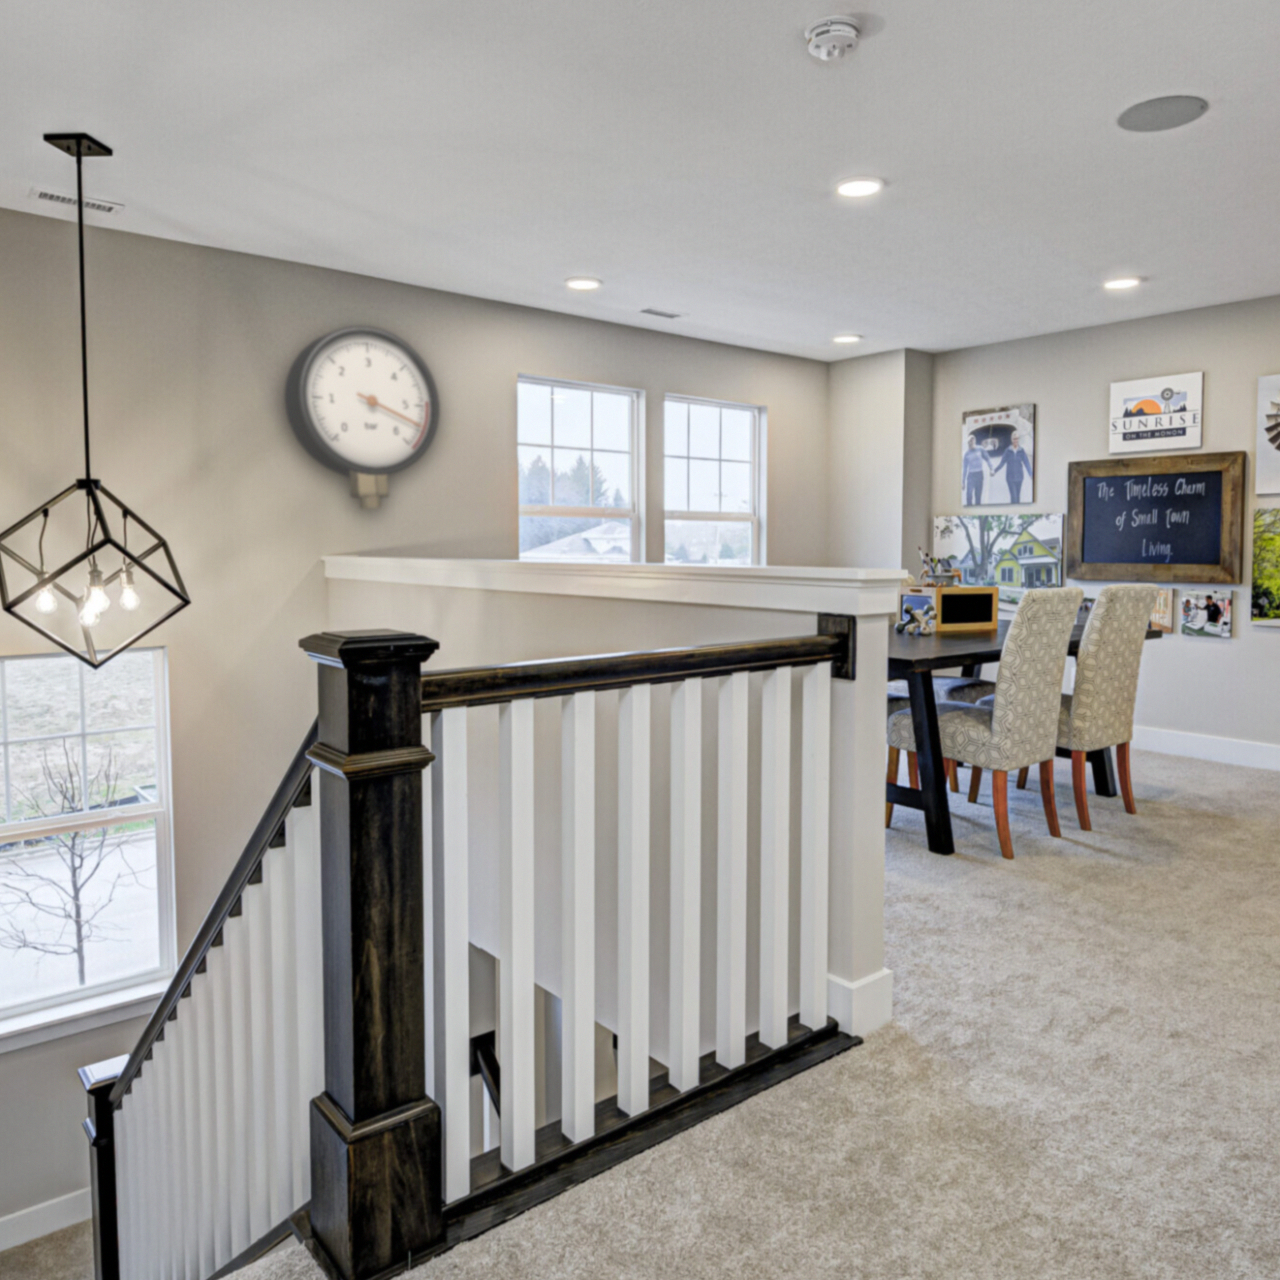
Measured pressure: 5.5 bar
